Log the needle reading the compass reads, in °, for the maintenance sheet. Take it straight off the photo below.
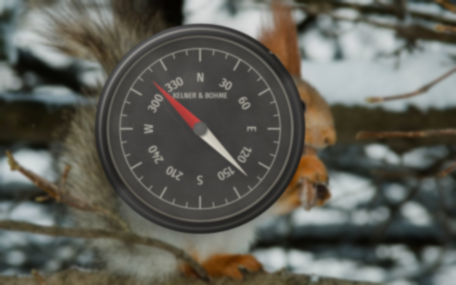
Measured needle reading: 315 °
